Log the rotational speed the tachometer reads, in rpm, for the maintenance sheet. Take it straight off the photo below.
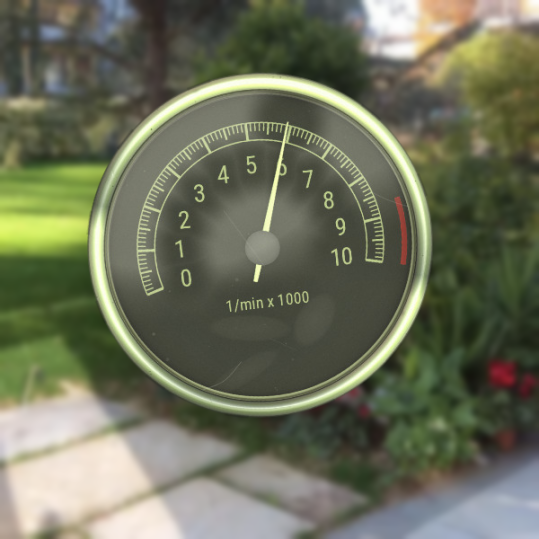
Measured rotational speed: 5900 rpm
